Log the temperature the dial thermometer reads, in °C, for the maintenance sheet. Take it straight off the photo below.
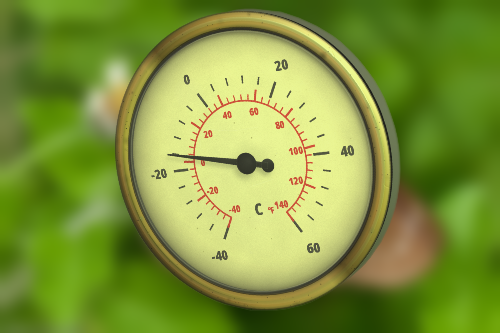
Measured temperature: -16 °C
